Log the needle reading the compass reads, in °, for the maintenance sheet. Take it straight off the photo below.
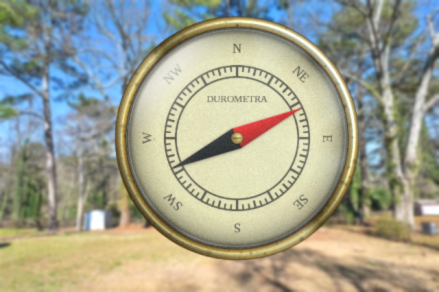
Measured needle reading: 65 °
